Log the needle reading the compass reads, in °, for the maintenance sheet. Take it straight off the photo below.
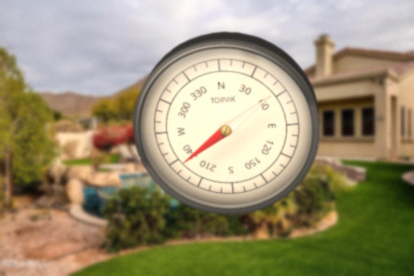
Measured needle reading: 235 °
